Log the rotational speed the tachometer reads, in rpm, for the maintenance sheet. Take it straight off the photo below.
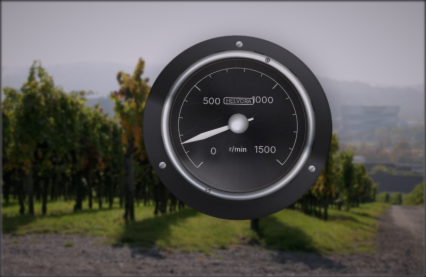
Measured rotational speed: 150 rpm
